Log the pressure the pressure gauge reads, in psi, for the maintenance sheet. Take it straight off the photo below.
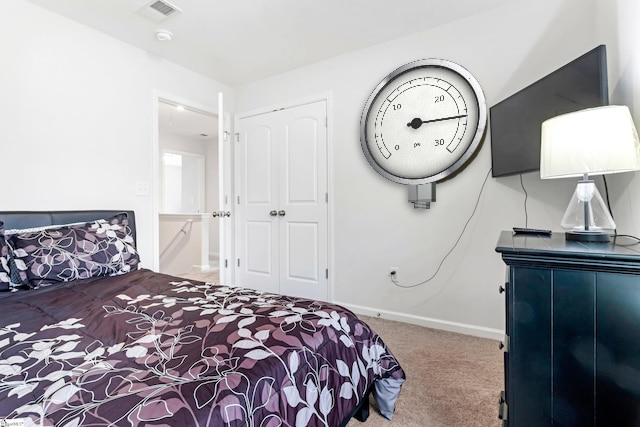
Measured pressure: 25 psi
